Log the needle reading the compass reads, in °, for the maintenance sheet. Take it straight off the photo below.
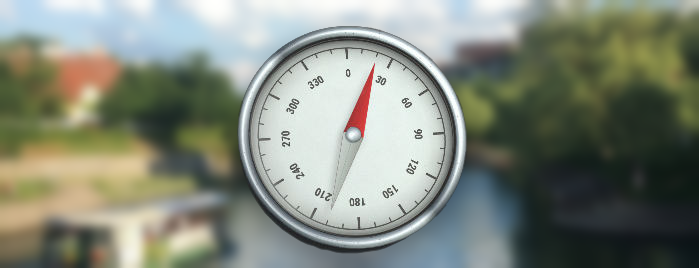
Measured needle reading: 20 °
